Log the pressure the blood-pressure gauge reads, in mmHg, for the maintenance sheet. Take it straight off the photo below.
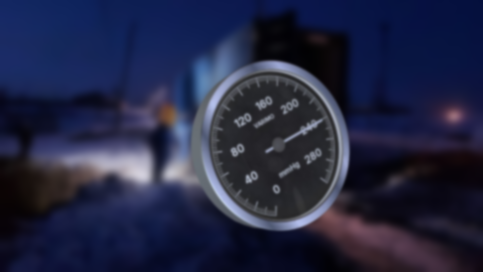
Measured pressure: 240 mmHg
